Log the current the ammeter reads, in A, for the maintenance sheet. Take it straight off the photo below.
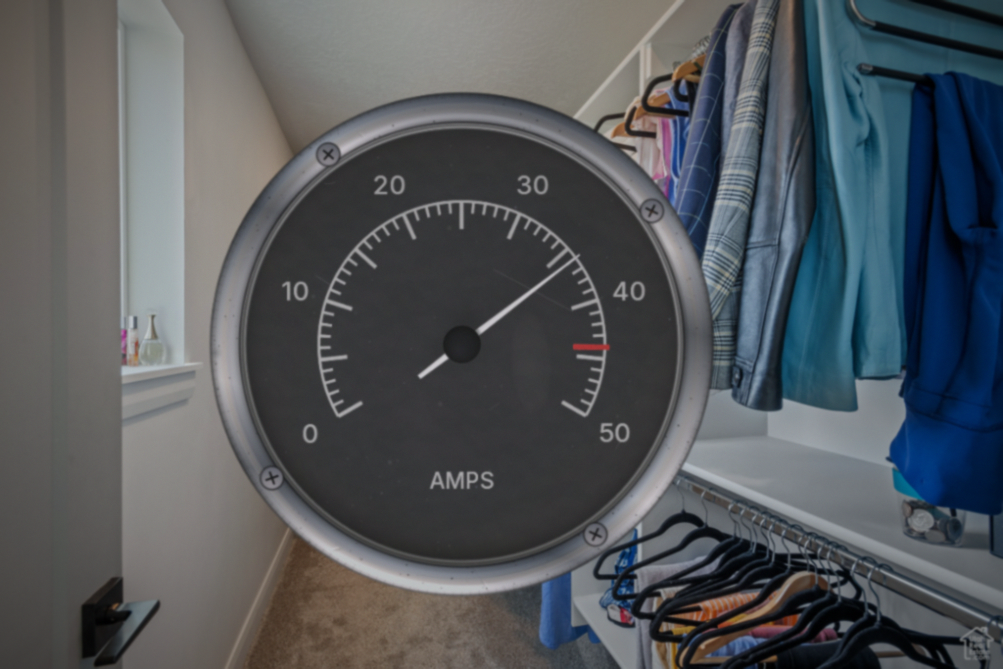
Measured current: 36 A
